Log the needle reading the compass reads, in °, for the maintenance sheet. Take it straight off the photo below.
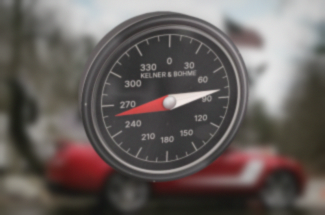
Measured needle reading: 260 °
